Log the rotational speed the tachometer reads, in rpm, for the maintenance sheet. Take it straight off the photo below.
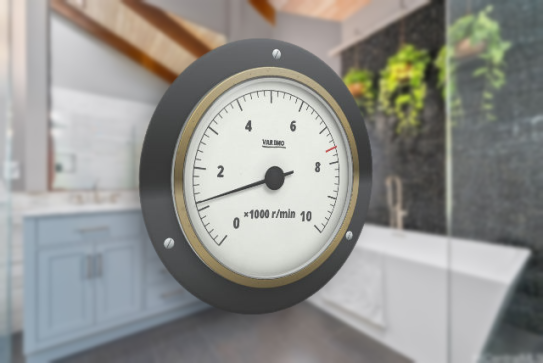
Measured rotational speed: 1200 rpm
